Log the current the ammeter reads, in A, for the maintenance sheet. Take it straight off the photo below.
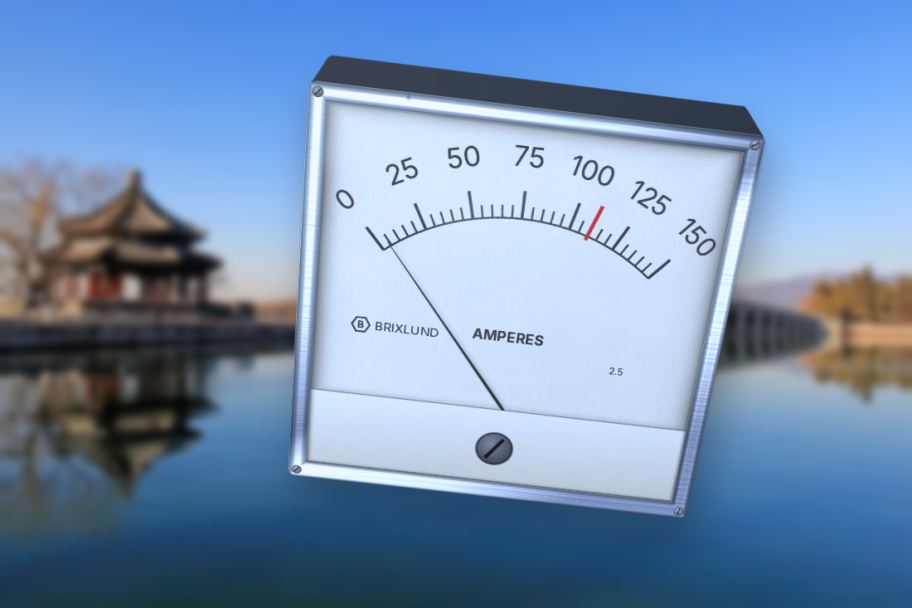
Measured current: 5 A
